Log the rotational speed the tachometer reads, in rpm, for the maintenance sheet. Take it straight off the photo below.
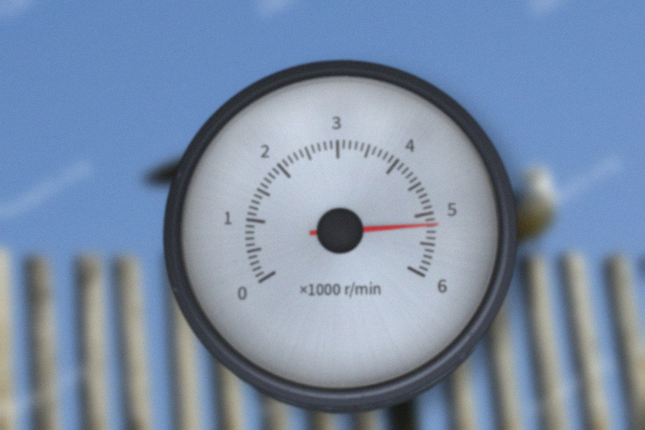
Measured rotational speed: 5200 rpm
